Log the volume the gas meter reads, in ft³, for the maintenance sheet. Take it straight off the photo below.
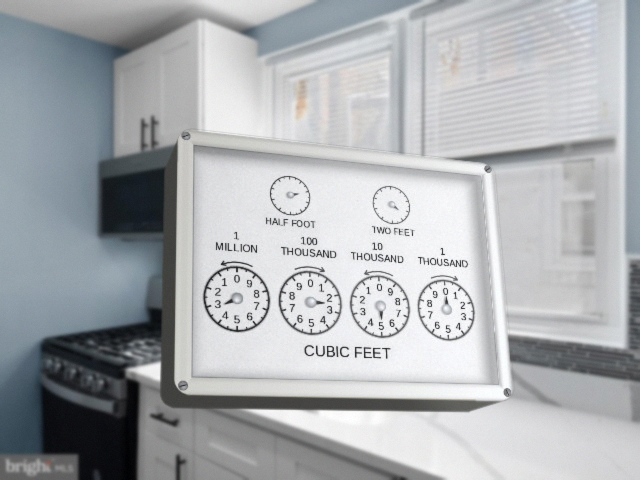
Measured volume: 325000 ft³
